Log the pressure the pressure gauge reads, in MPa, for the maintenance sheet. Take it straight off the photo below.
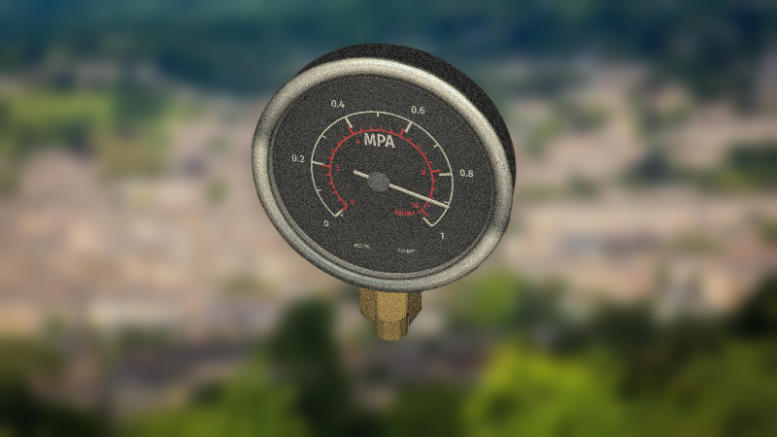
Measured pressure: 0.9 MPa
